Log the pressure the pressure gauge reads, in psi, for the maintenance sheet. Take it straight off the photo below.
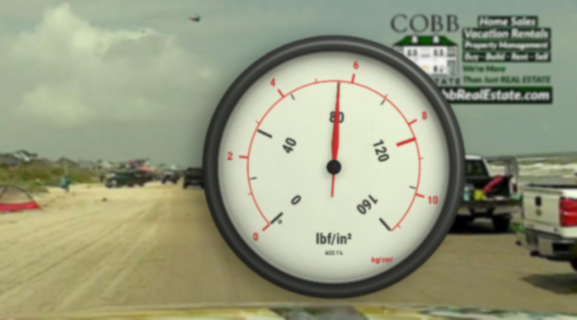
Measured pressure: 80 psi
